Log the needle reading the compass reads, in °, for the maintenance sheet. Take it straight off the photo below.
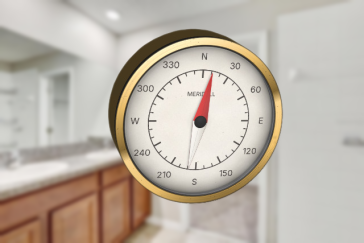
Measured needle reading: 10 °
